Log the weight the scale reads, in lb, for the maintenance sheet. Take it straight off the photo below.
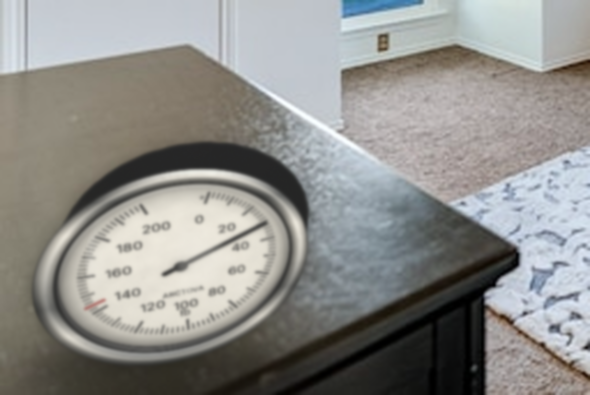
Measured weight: 30 lb
